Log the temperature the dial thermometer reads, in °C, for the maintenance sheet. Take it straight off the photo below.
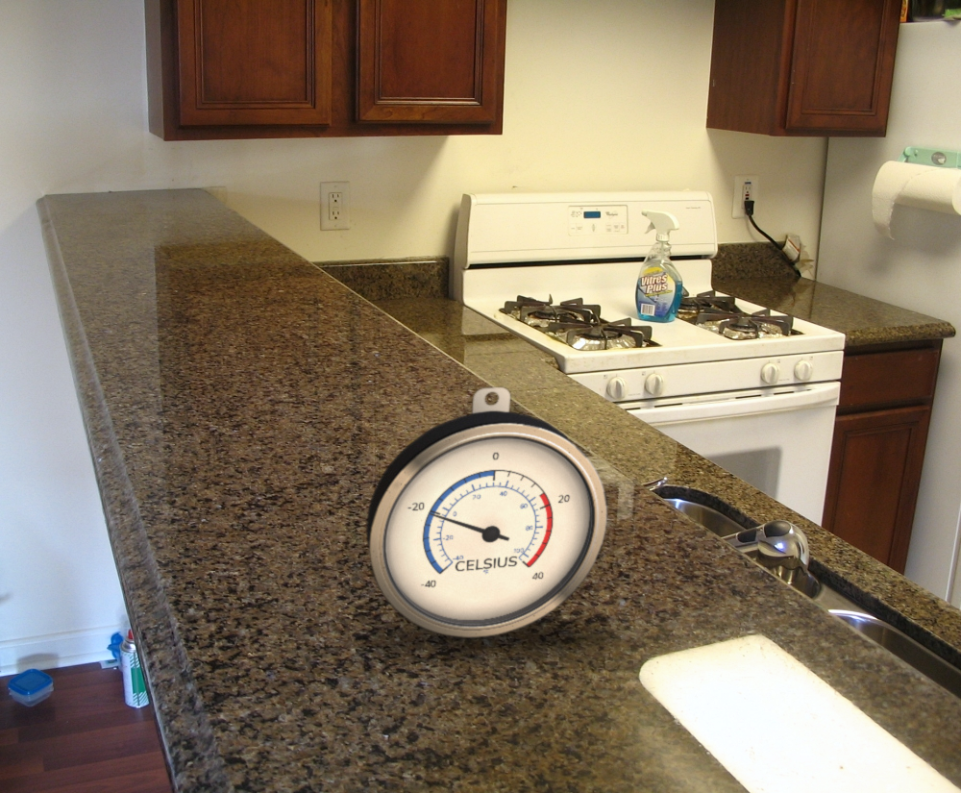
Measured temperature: -20 °C
